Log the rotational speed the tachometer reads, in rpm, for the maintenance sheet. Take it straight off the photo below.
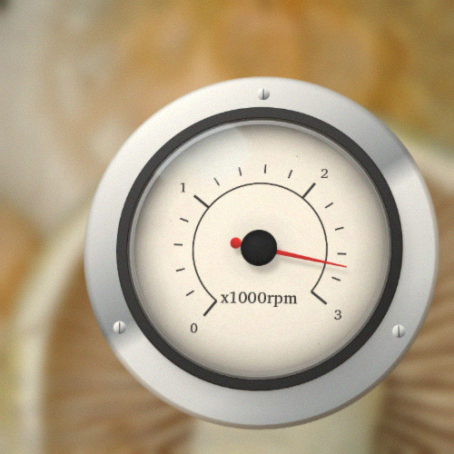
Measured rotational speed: 2700 rpm
